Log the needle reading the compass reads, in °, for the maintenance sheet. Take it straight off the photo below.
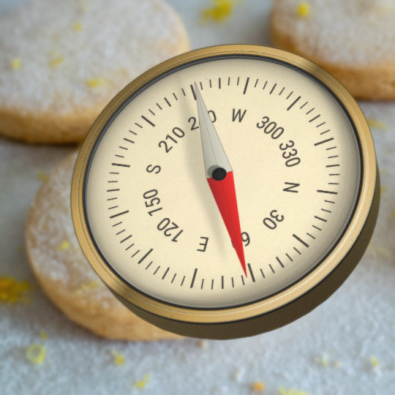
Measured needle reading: 62.5 °
